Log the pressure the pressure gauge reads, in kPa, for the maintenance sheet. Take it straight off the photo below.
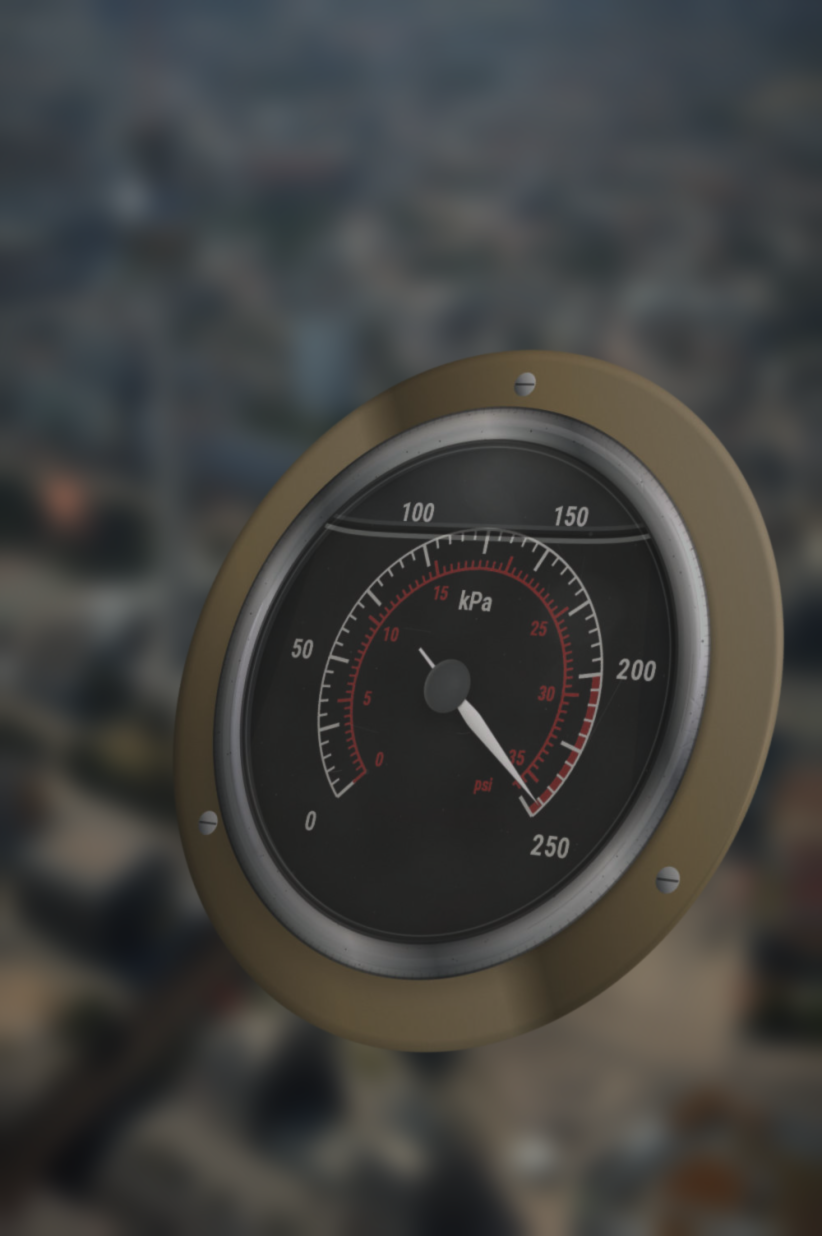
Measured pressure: 245 kPa
